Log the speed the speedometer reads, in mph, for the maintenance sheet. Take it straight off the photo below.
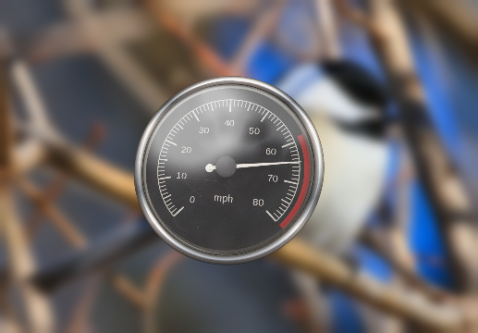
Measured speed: 65 mph
